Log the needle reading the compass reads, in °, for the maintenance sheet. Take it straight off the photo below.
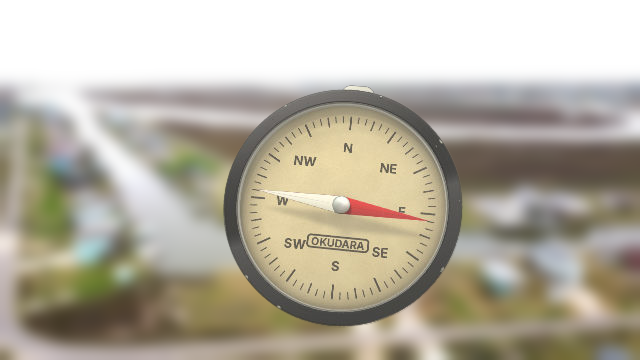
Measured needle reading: 95 °
